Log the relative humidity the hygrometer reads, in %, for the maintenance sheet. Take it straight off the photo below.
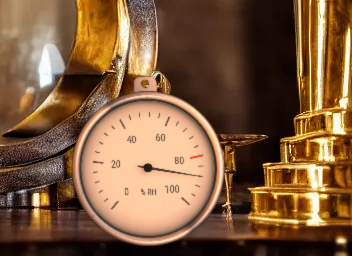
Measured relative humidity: 88 %
